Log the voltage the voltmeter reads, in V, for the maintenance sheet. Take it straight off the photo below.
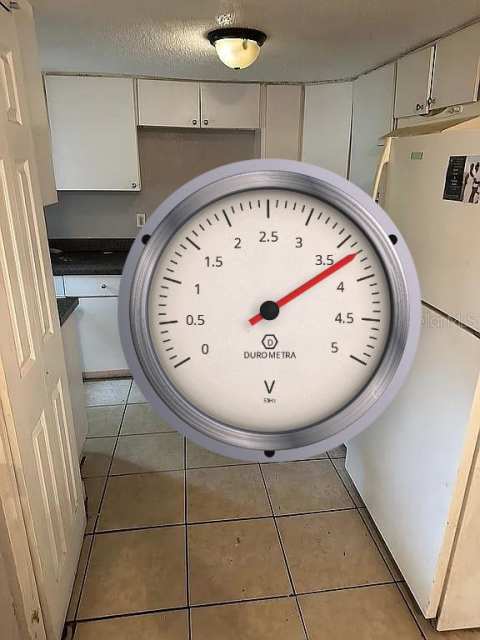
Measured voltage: 3.7 V
